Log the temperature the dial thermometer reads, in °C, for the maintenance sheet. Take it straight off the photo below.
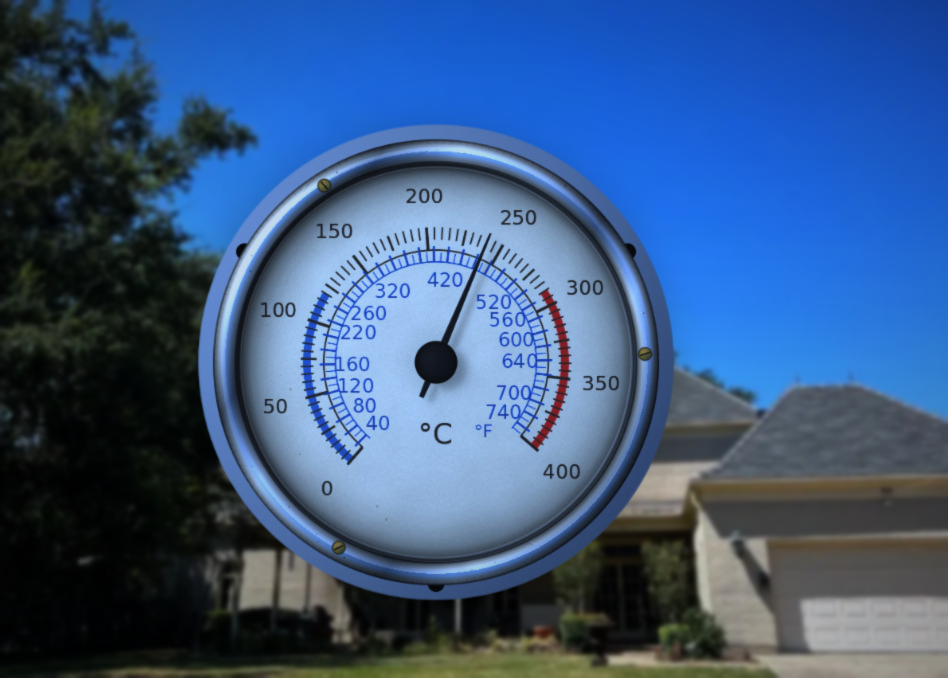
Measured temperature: 240 °C
